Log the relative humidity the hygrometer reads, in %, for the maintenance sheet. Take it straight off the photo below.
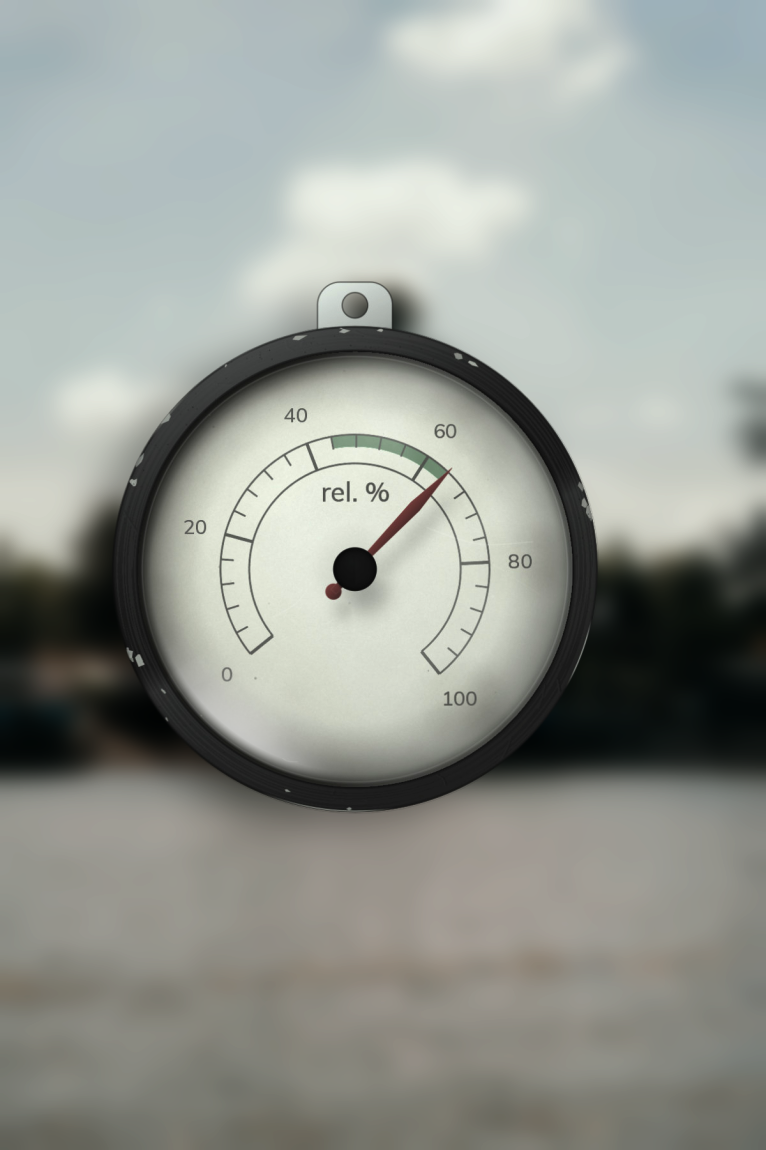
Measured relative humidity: 64 %
